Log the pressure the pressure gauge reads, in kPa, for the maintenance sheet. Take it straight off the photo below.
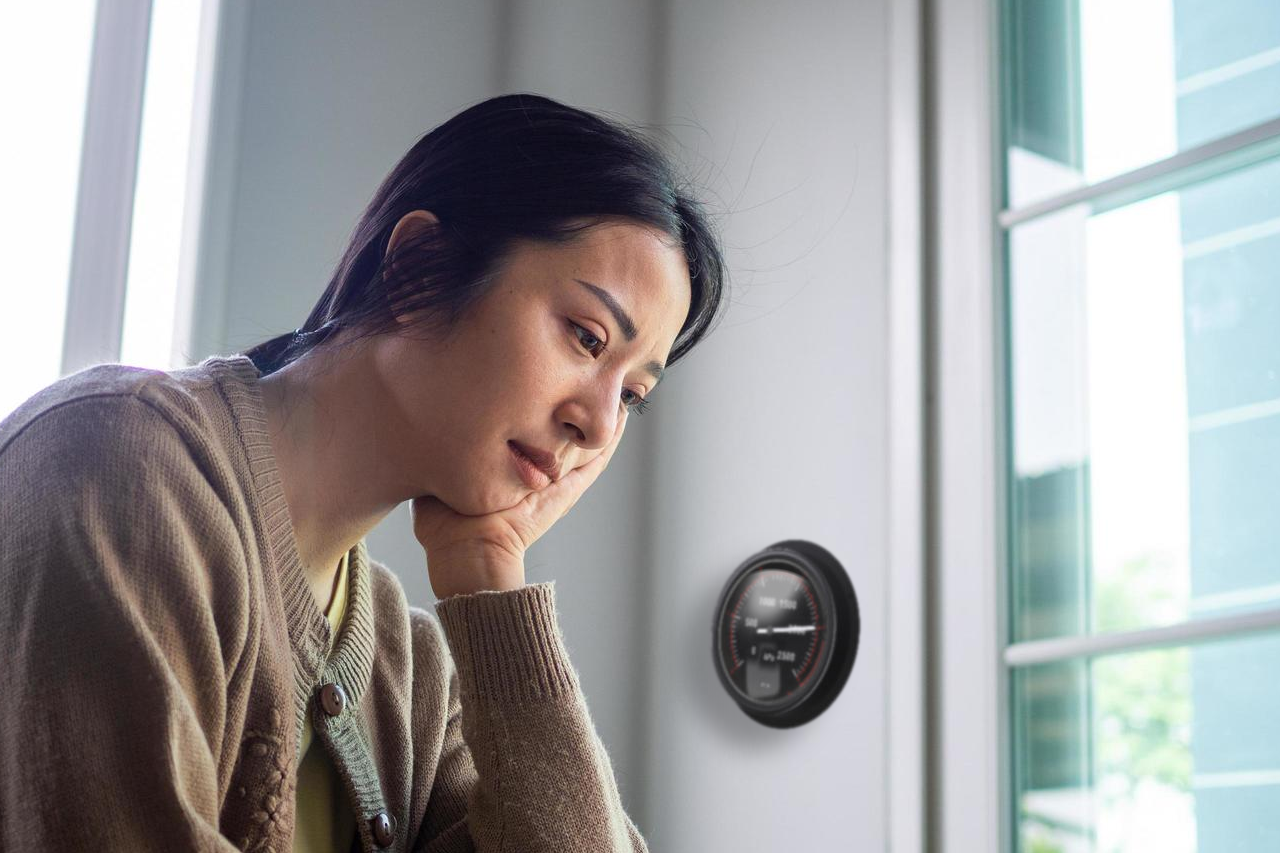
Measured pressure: 2000 kPa
